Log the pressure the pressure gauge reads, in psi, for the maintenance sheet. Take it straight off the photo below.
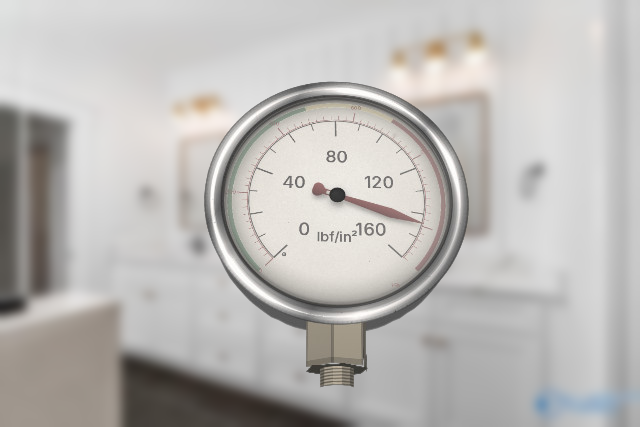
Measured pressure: 145 psi
